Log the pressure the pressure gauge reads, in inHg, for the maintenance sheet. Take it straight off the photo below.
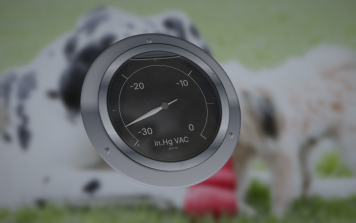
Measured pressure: -27.5 inHg
